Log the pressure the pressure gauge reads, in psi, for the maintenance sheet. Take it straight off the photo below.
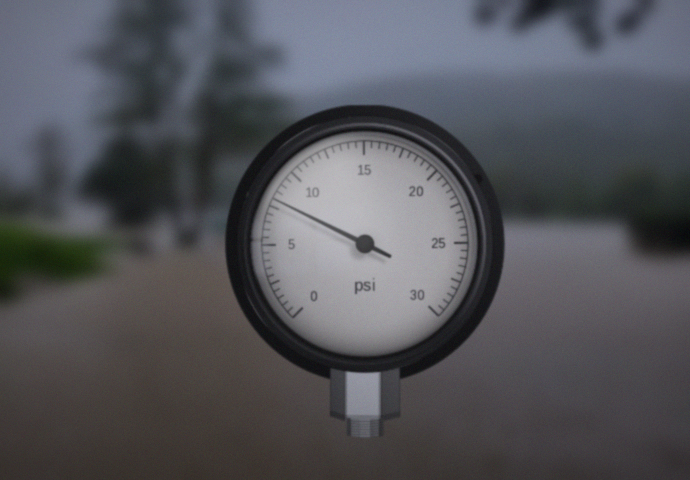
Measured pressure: 8 psi
